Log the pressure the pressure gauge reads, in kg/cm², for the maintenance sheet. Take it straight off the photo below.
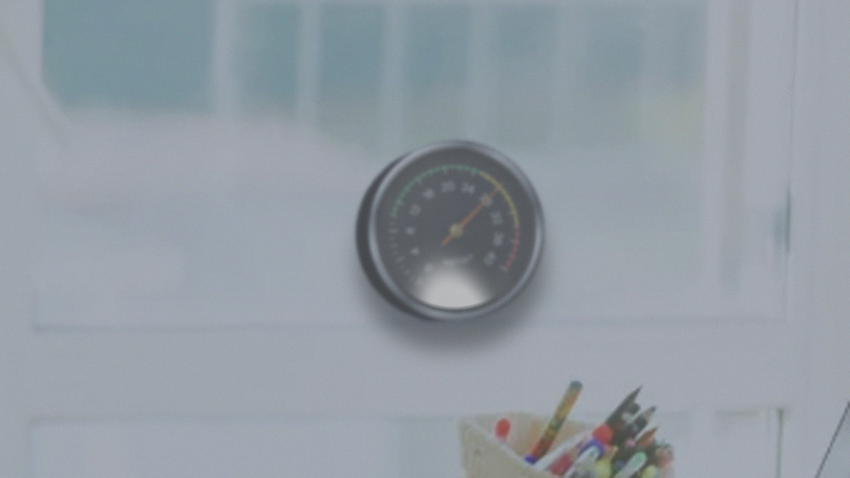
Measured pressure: 28 kg/cm²
